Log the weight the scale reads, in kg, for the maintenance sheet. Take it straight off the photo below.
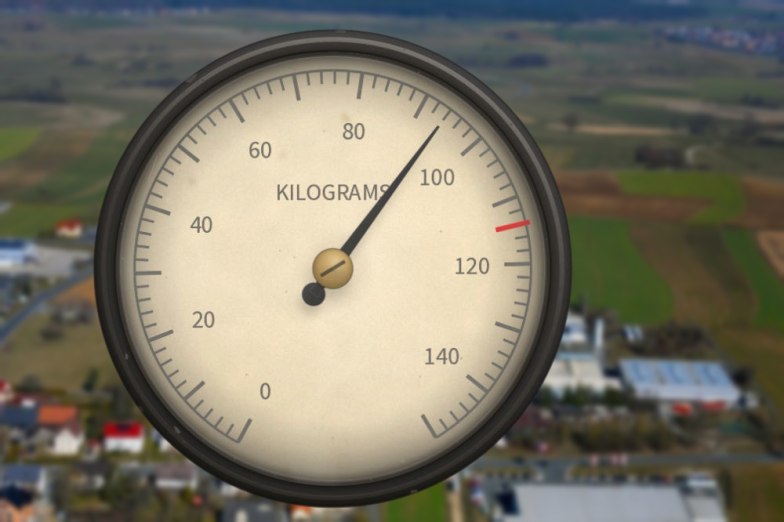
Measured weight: 94 kg
